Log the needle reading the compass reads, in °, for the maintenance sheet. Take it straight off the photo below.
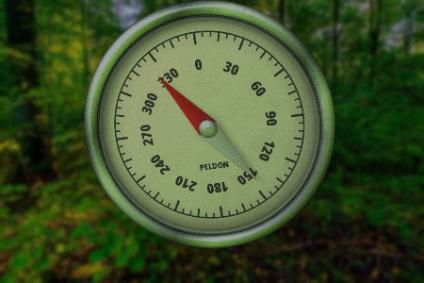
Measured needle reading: 325 °
